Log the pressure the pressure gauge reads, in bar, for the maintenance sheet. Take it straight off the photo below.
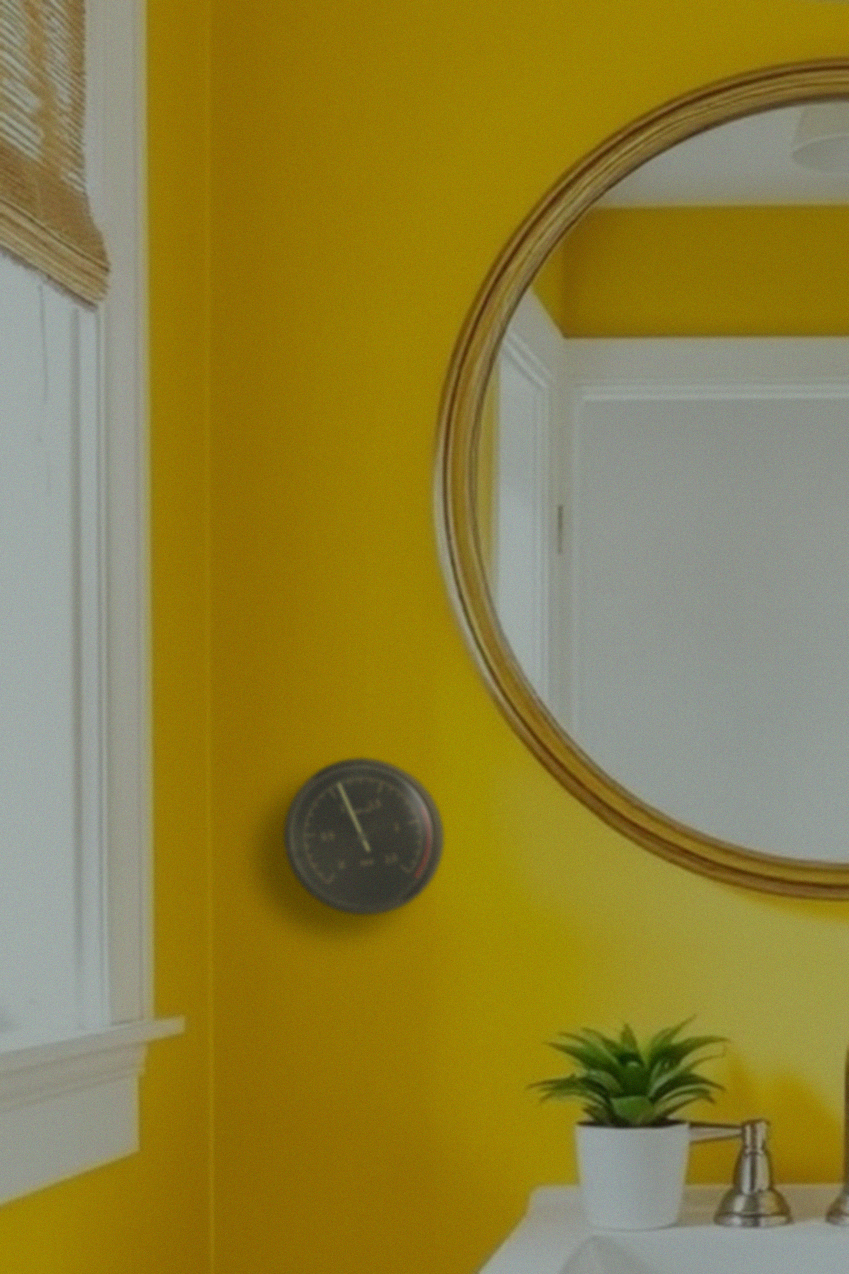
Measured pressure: 1.1 bar
